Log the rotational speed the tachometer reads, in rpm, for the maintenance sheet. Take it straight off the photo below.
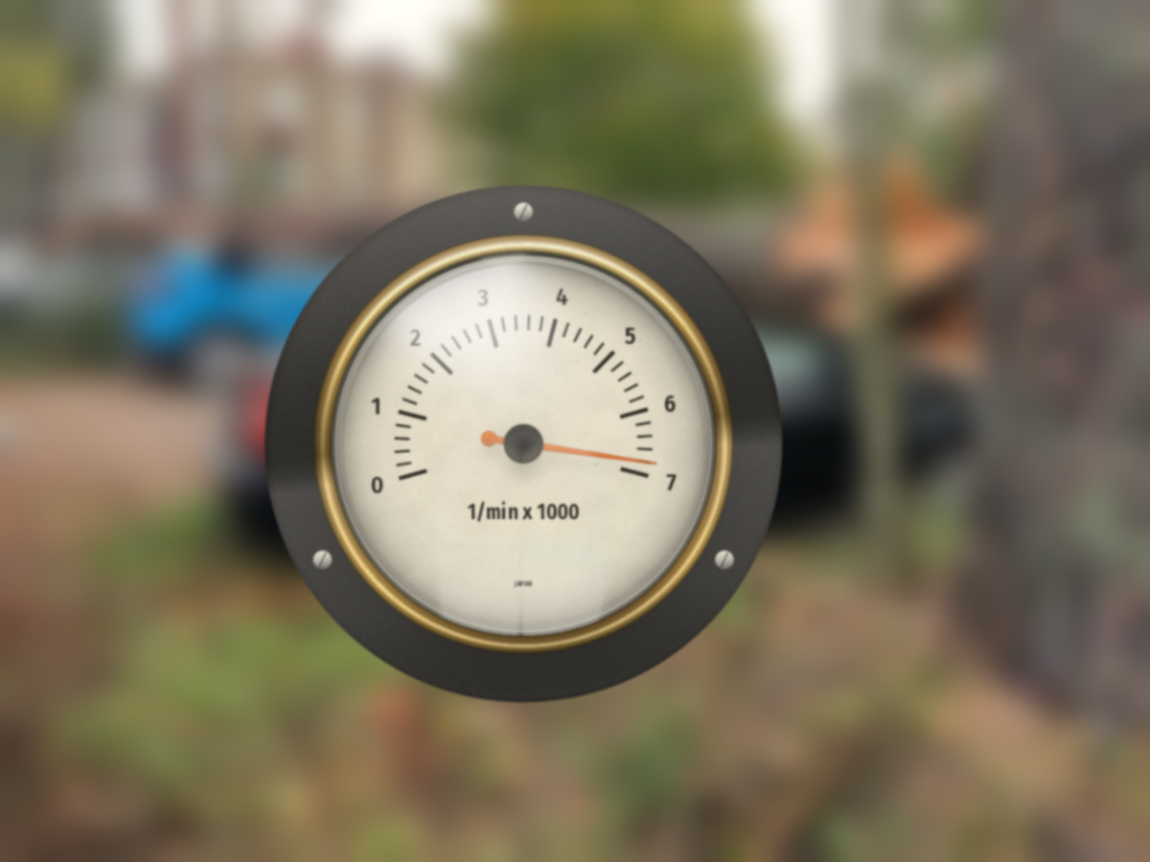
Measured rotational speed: 6800 rpm
